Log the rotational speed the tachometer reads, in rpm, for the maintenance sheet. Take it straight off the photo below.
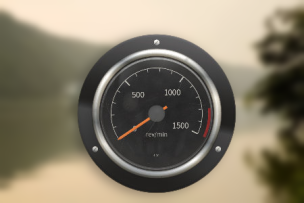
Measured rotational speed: 0 rpm
